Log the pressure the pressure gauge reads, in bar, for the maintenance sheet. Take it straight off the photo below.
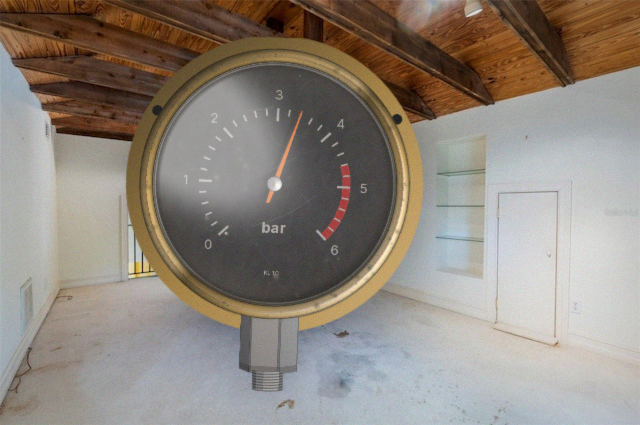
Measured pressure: 3.4 bar
